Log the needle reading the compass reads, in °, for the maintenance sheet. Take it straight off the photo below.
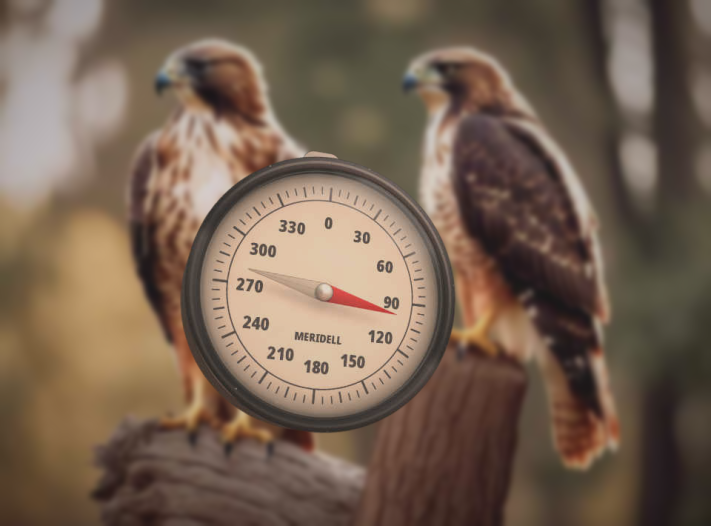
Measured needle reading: 100 °
